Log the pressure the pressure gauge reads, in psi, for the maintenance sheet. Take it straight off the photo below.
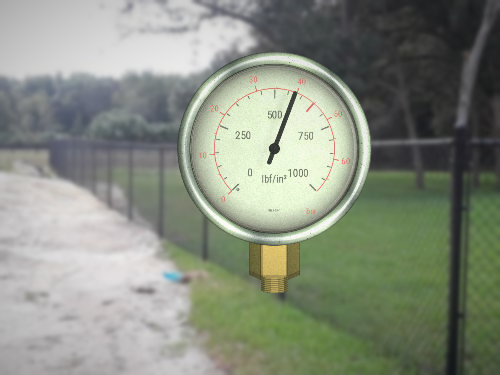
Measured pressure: 575 psi
